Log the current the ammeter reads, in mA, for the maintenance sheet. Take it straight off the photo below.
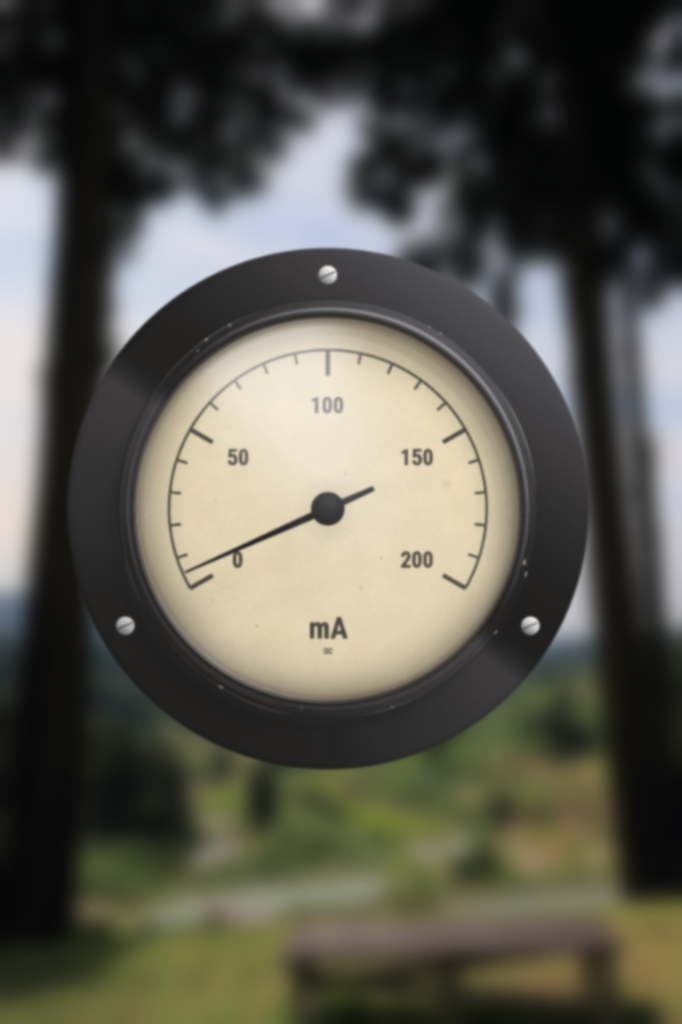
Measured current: 5 mA
